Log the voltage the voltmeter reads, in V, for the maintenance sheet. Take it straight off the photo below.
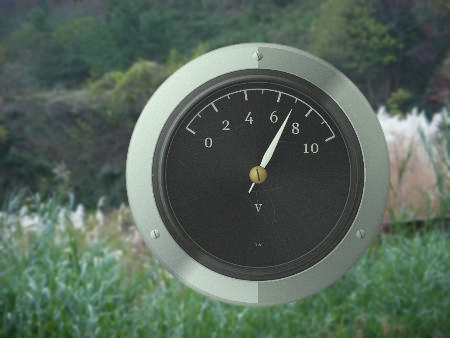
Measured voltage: 7 V
